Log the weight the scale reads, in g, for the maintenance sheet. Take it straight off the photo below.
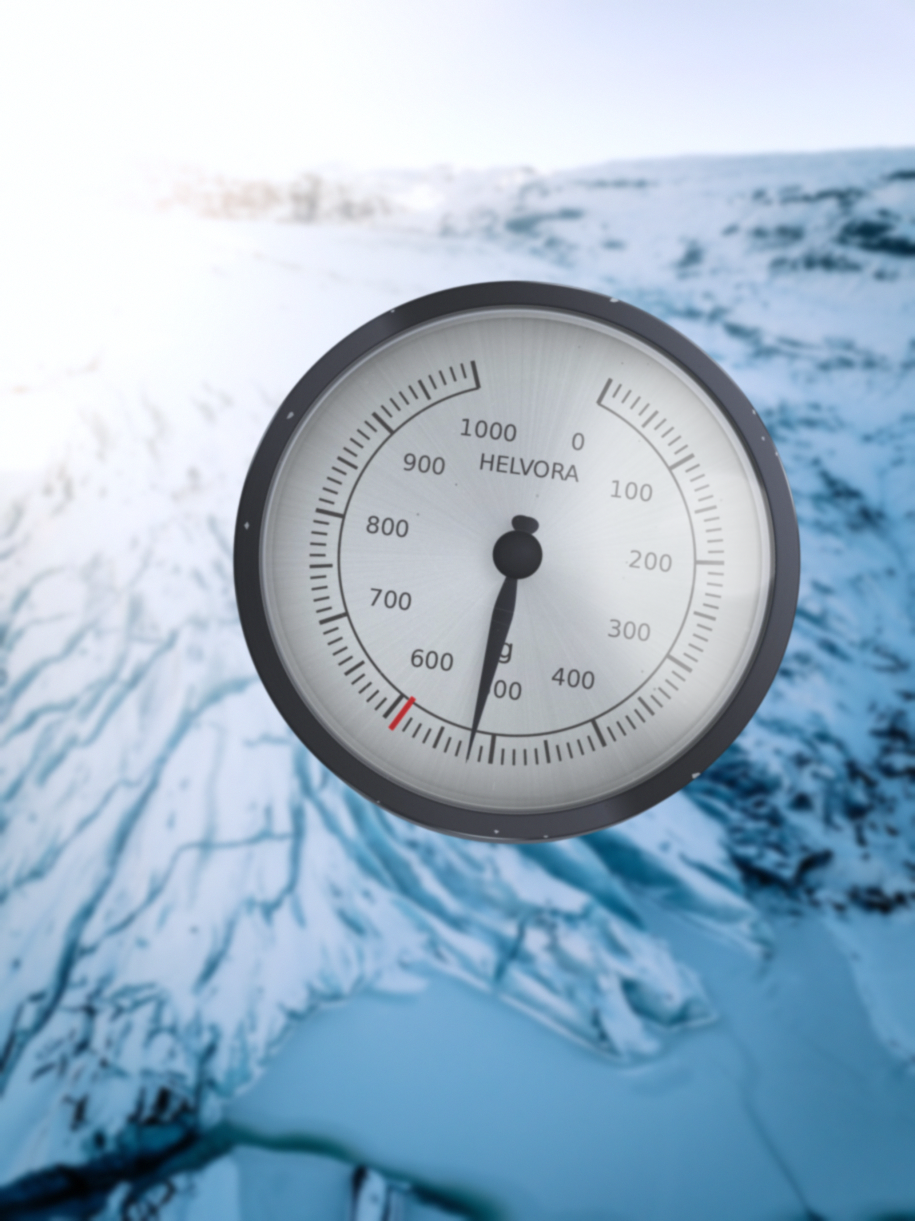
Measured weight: 520 g
